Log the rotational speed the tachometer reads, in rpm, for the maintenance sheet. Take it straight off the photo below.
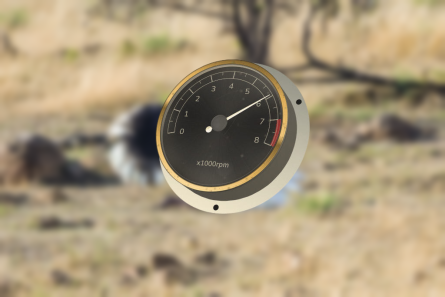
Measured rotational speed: 6000 rpm
